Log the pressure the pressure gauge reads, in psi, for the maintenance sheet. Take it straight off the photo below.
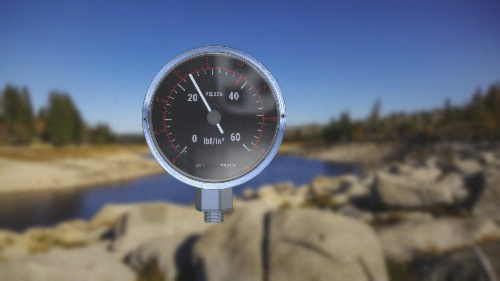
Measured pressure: 24 psi
